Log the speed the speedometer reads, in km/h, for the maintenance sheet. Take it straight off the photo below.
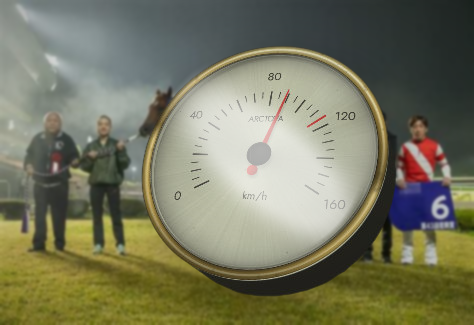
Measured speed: 90 km/h
